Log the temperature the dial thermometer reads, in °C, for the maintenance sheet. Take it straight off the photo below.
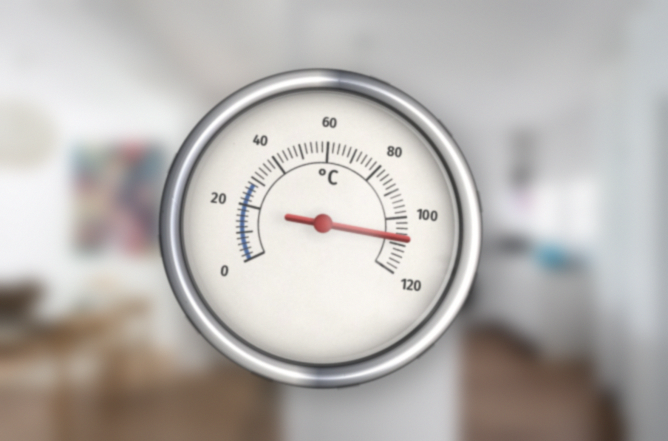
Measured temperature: 108 °C
